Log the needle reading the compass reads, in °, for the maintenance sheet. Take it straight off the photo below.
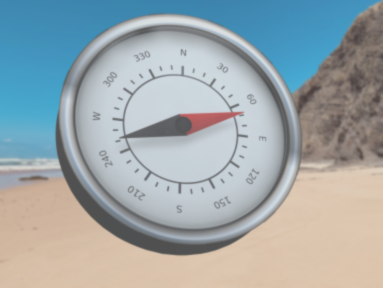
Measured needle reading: 70 °
